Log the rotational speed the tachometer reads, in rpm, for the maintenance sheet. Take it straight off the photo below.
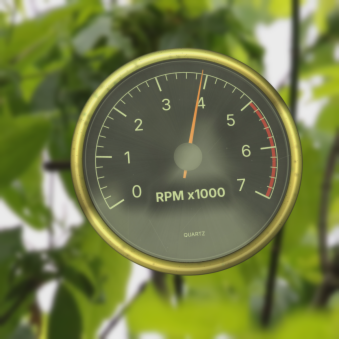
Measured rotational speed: 3900 rpm
